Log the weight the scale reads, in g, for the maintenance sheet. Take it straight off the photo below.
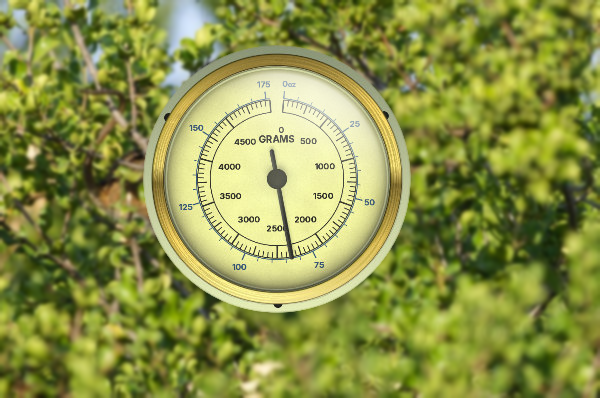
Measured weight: 2350 g
